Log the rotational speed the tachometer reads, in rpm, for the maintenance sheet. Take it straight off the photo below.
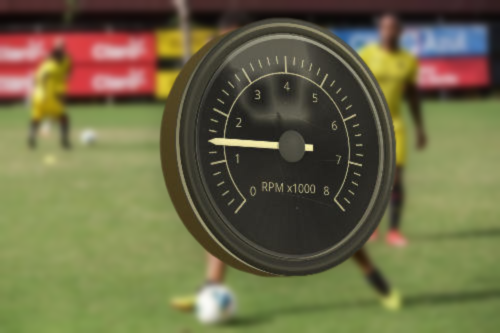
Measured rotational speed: 1400 rpm
